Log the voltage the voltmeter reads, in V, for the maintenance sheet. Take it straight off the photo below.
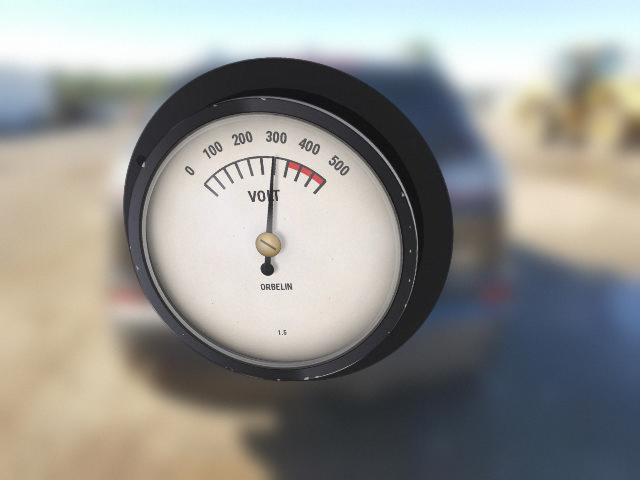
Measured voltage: 300 V
